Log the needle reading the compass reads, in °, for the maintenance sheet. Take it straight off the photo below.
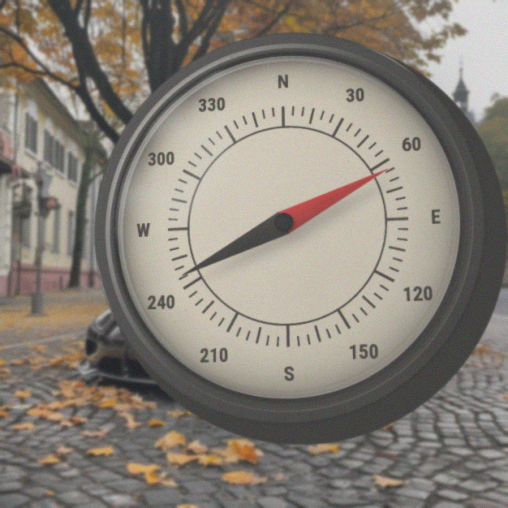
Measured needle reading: 65 °
